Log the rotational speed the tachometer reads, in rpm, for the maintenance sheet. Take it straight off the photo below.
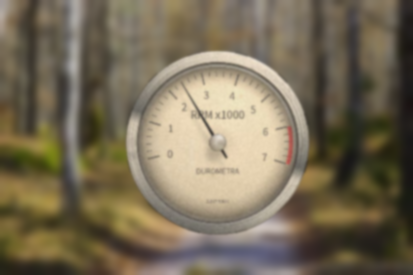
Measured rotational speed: 2400 rpm
